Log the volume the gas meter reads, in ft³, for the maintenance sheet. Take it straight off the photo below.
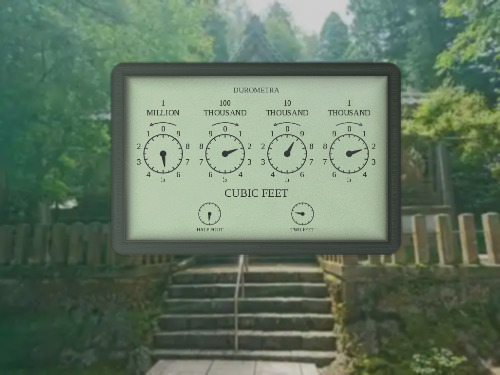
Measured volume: 519200 ft³
